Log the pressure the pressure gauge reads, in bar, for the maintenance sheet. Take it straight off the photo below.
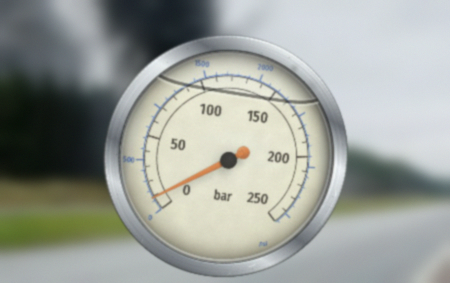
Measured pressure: 10 bar
